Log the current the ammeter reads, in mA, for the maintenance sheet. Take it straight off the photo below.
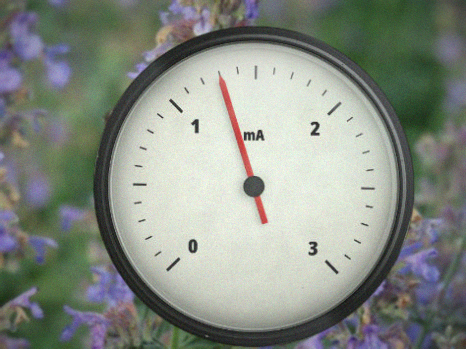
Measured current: 1.3 mA
